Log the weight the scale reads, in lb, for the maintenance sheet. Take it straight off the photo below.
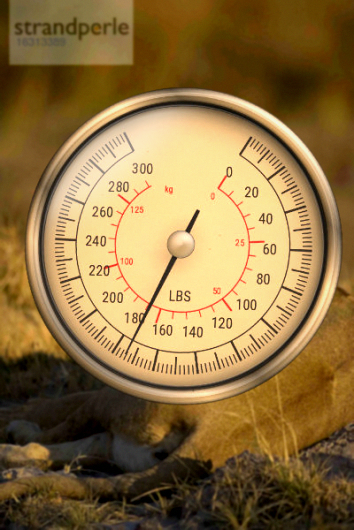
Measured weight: 174 lb
